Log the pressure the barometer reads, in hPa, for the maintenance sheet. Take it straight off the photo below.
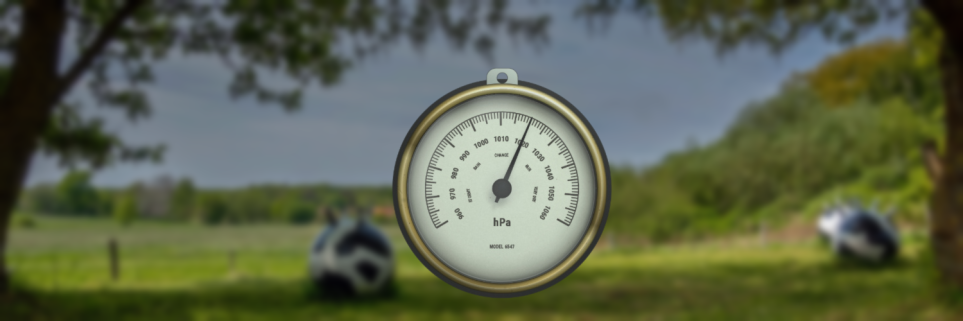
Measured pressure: 1020 hPa
